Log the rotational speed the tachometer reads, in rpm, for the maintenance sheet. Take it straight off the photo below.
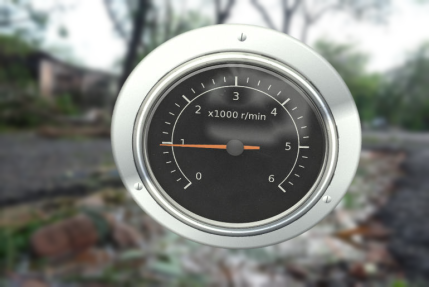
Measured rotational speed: 1000 rpm
